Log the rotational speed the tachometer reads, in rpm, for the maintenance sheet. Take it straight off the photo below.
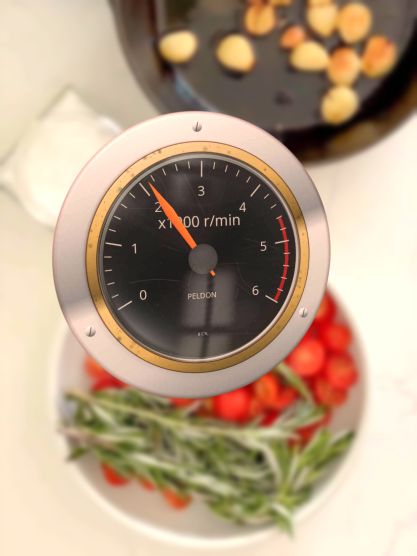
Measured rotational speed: 2100 rpm
